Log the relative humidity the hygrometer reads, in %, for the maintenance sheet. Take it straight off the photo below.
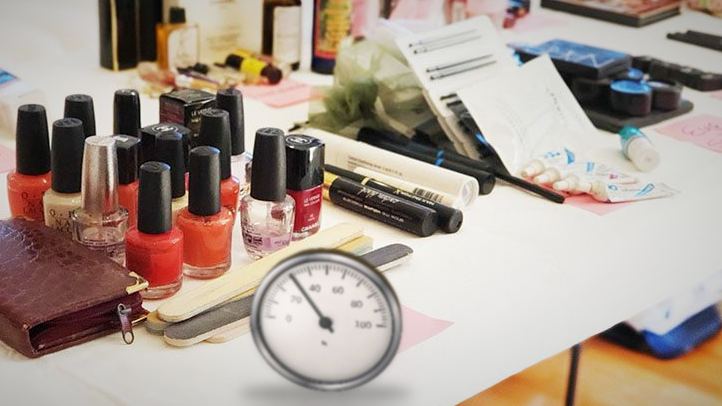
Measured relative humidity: 30 %
